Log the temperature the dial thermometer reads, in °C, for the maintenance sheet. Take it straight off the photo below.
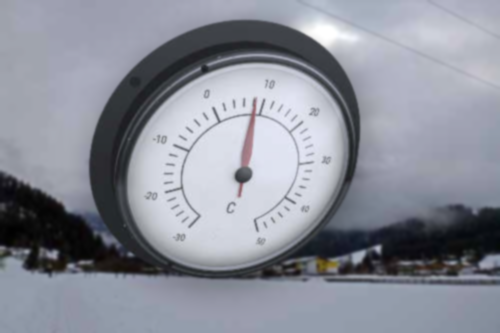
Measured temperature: 8 °C
